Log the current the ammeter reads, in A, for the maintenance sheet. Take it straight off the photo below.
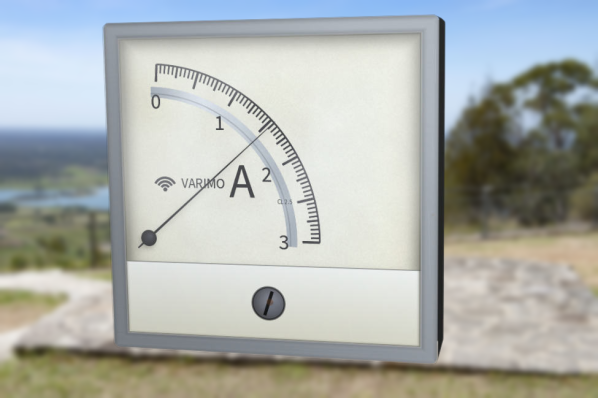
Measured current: 1.55 A
